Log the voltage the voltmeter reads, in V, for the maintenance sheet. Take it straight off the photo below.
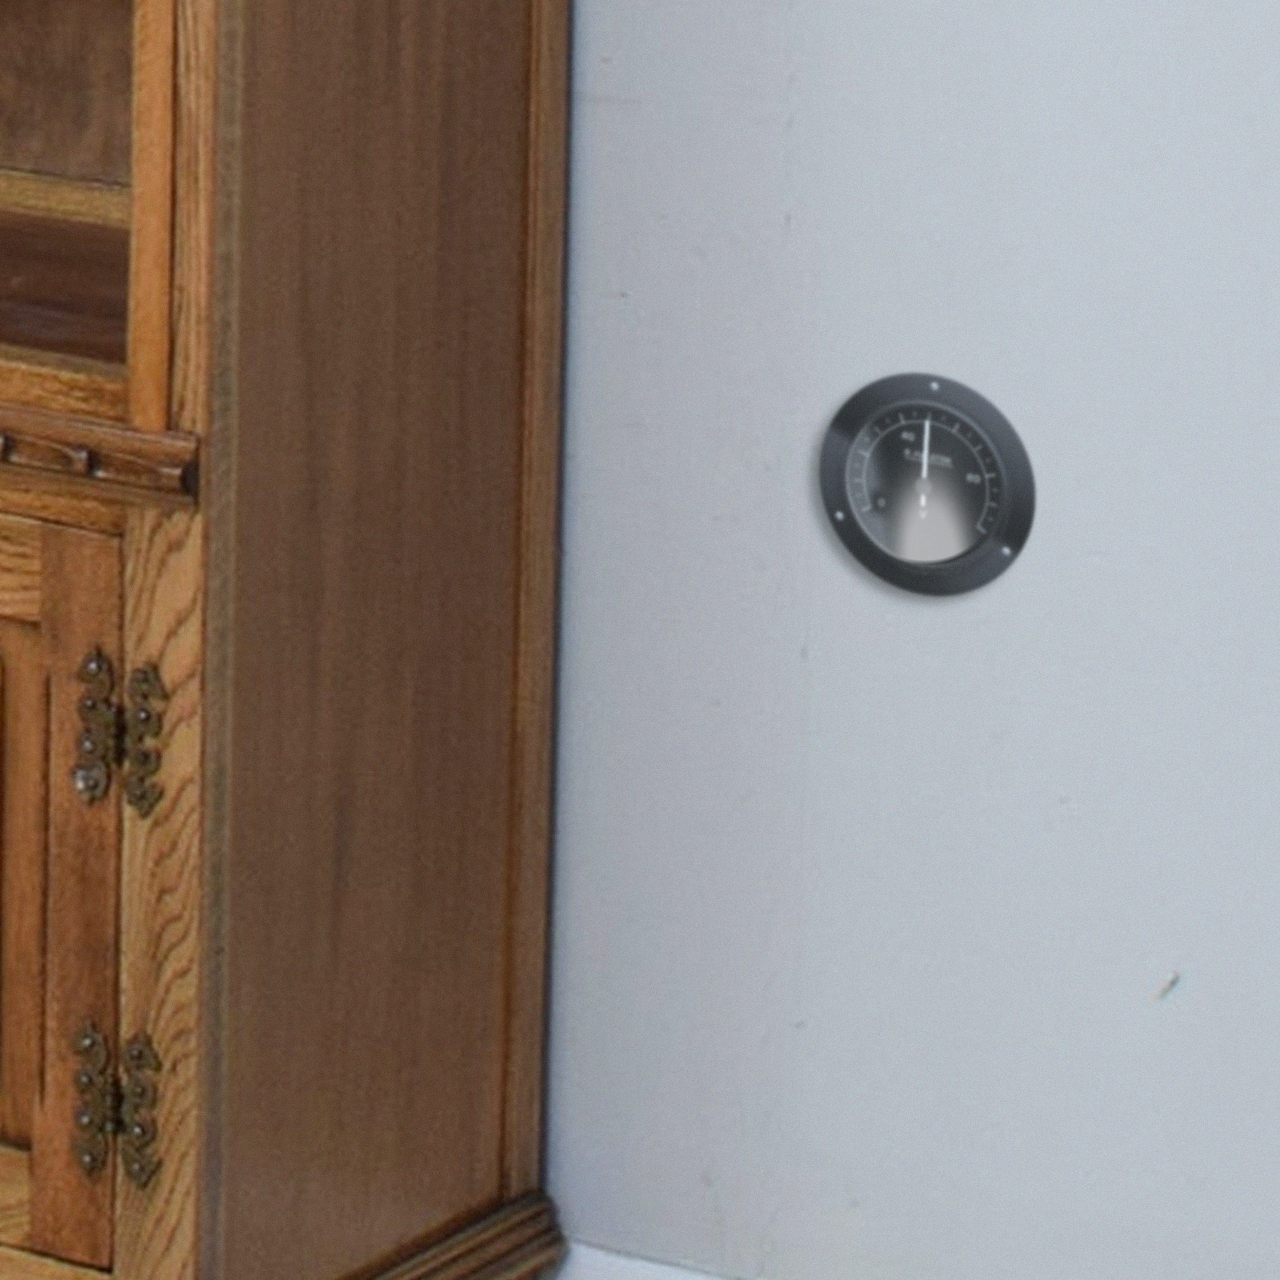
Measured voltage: 50 V
